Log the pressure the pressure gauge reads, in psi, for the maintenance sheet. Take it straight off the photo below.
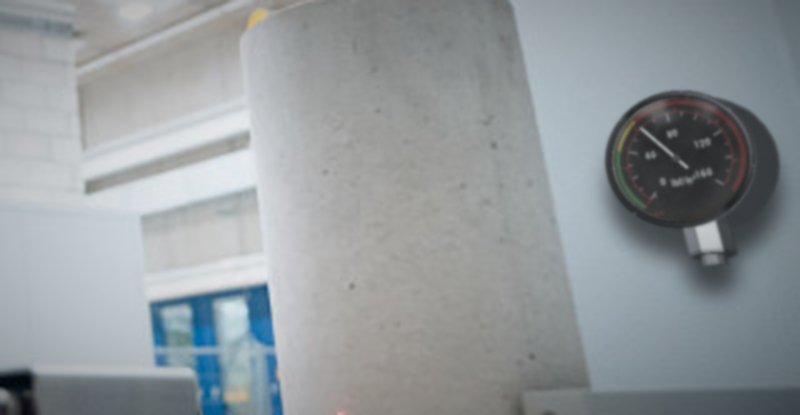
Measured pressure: 60 psi
